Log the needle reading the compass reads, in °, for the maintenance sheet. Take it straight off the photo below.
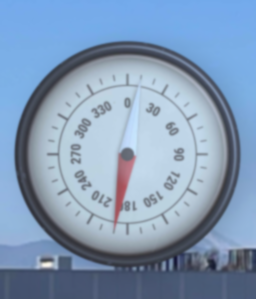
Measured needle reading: 190 °
